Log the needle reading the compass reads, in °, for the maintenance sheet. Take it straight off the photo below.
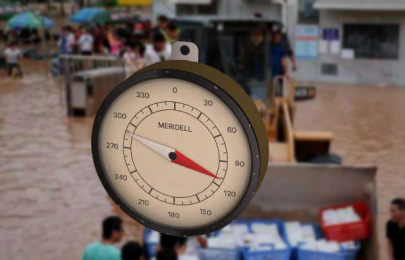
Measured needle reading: 110 °
